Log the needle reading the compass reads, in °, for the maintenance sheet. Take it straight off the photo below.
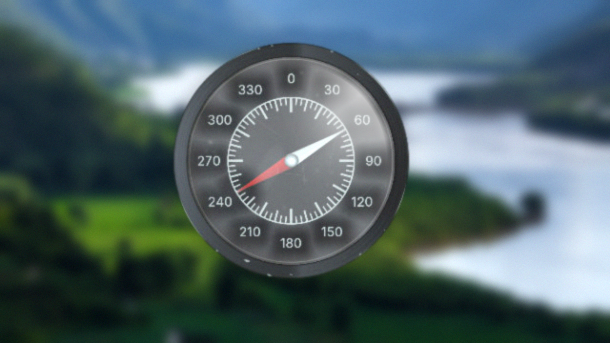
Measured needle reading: 240 °
